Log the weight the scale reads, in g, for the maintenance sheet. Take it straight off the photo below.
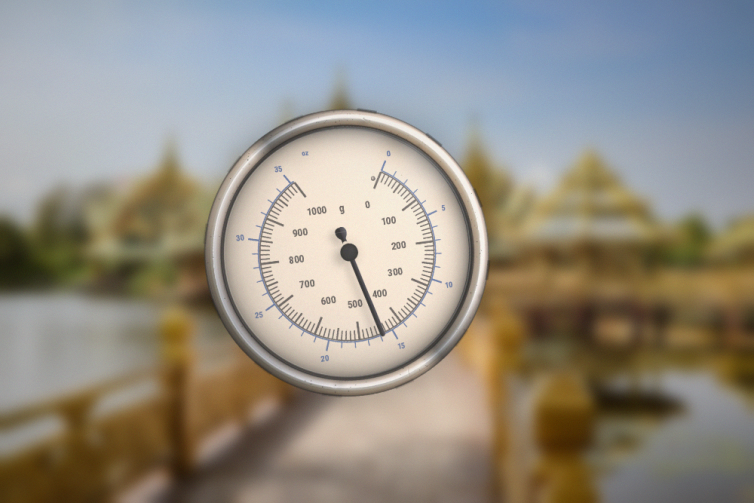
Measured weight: 450 g
